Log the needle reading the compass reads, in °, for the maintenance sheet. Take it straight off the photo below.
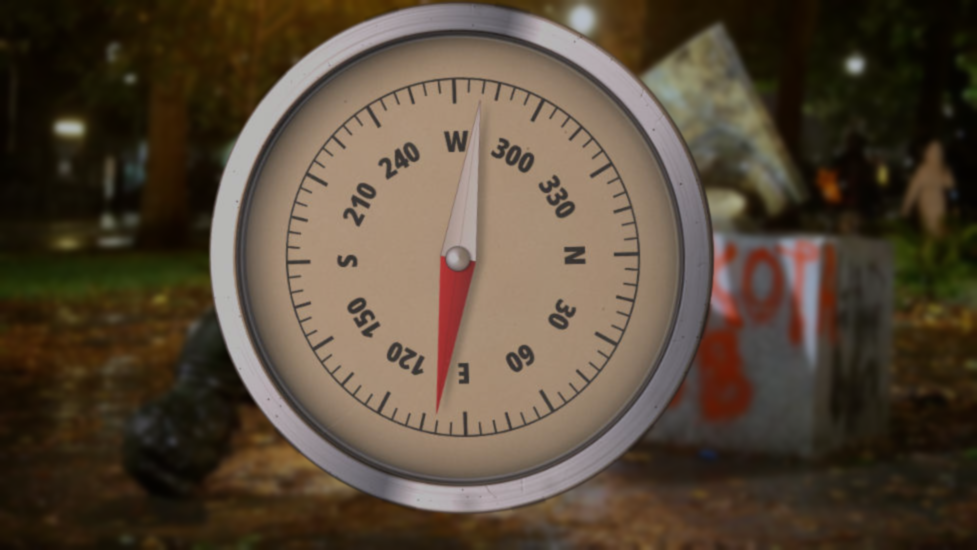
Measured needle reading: 100 °
